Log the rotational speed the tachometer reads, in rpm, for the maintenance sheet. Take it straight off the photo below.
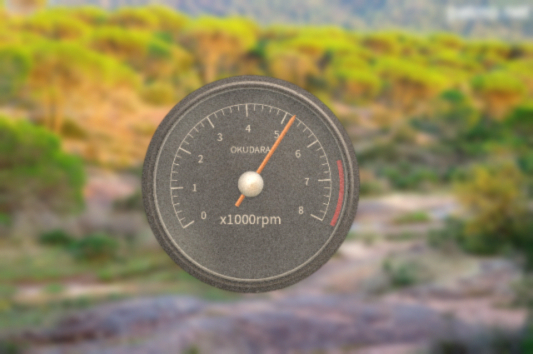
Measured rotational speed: 5200 rpm
